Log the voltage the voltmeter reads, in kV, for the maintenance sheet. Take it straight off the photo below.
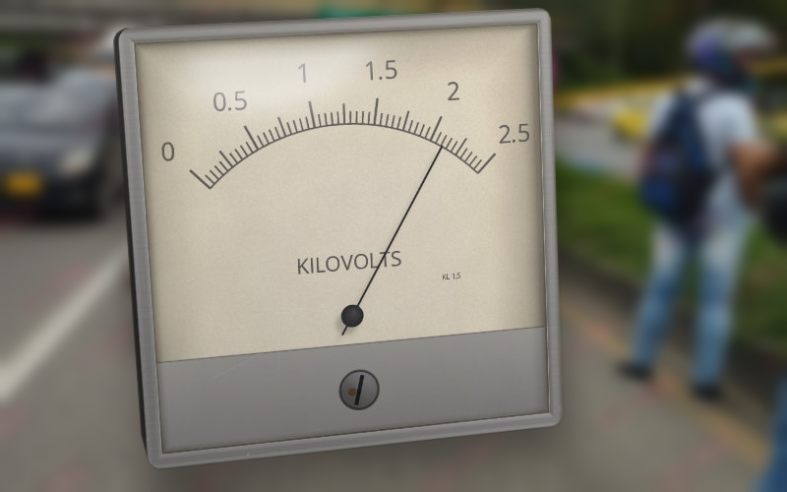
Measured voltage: 2.1 kV
